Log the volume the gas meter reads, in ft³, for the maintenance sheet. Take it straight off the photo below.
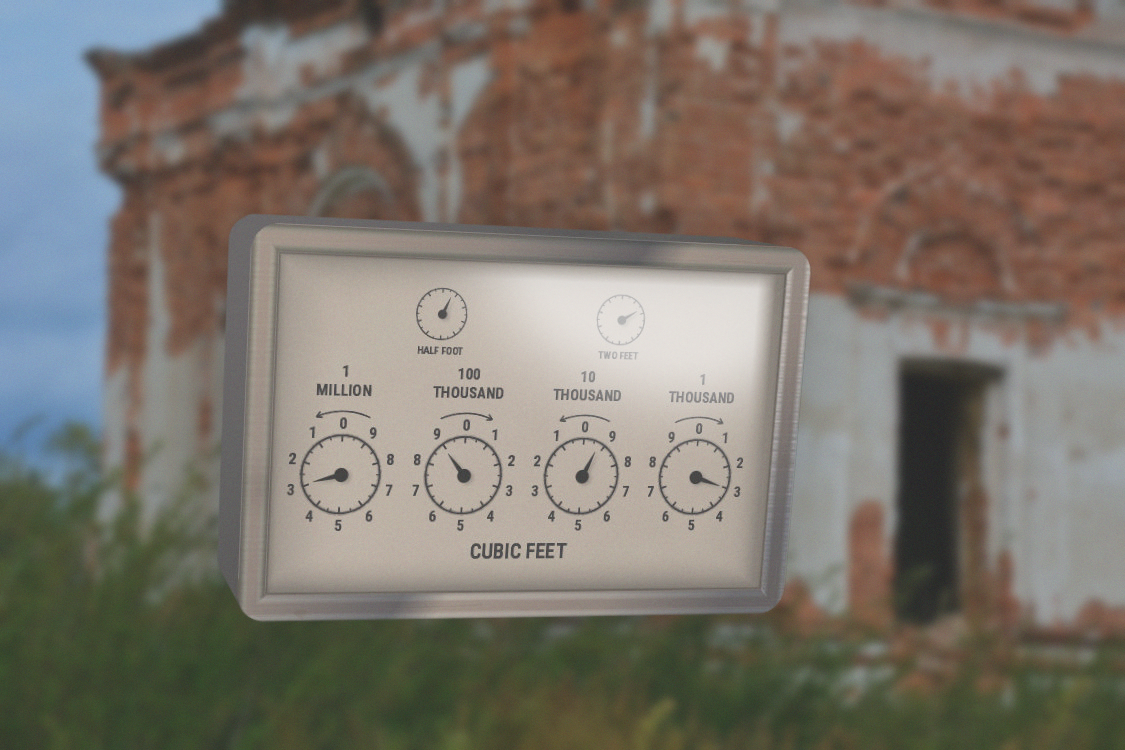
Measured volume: 289300 ft³
